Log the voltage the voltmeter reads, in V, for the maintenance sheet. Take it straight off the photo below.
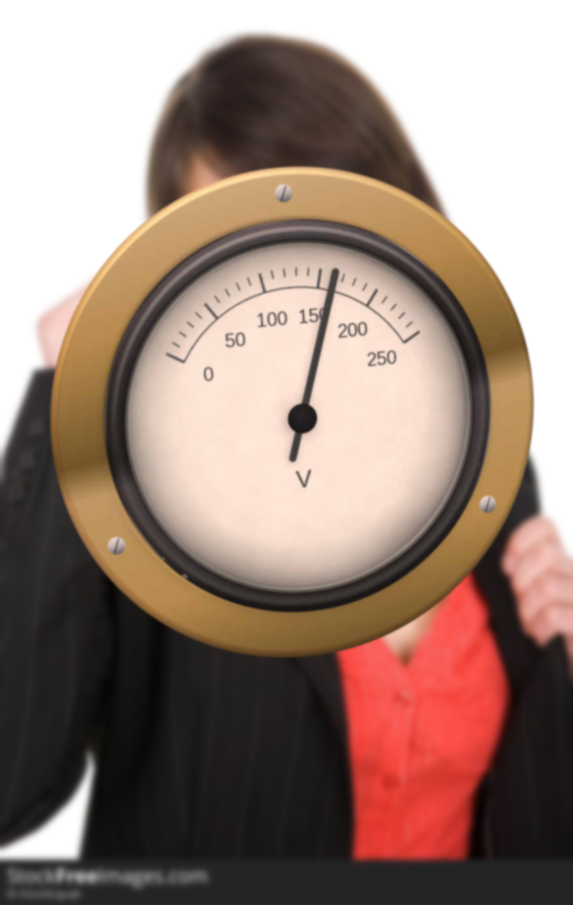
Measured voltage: 160 V
